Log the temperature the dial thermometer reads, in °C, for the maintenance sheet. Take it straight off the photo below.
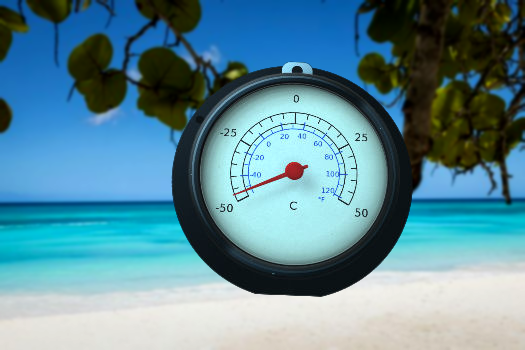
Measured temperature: -47.5 °C
